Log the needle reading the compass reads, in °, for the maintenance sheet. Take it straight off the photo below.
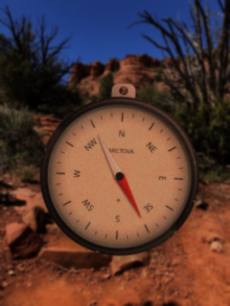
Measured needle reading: 150 °
